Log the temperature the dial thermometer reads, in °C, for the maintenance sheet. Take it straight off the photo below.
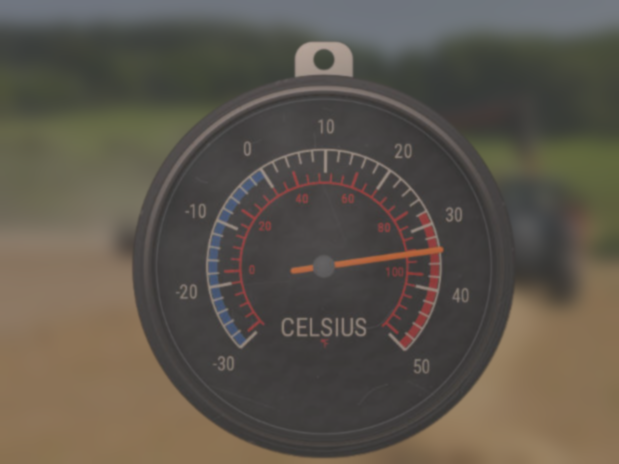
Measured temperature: 34 °C
